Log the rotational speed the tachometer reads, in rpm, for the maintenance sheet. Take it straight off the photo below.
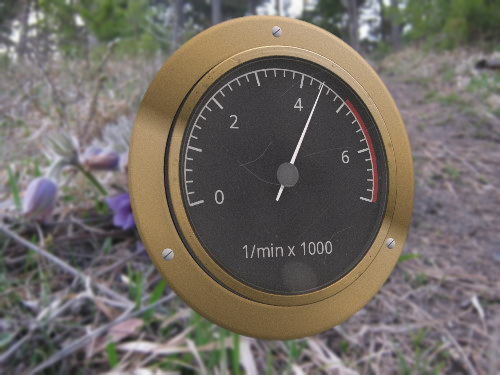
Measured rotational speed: 4400 rpm
